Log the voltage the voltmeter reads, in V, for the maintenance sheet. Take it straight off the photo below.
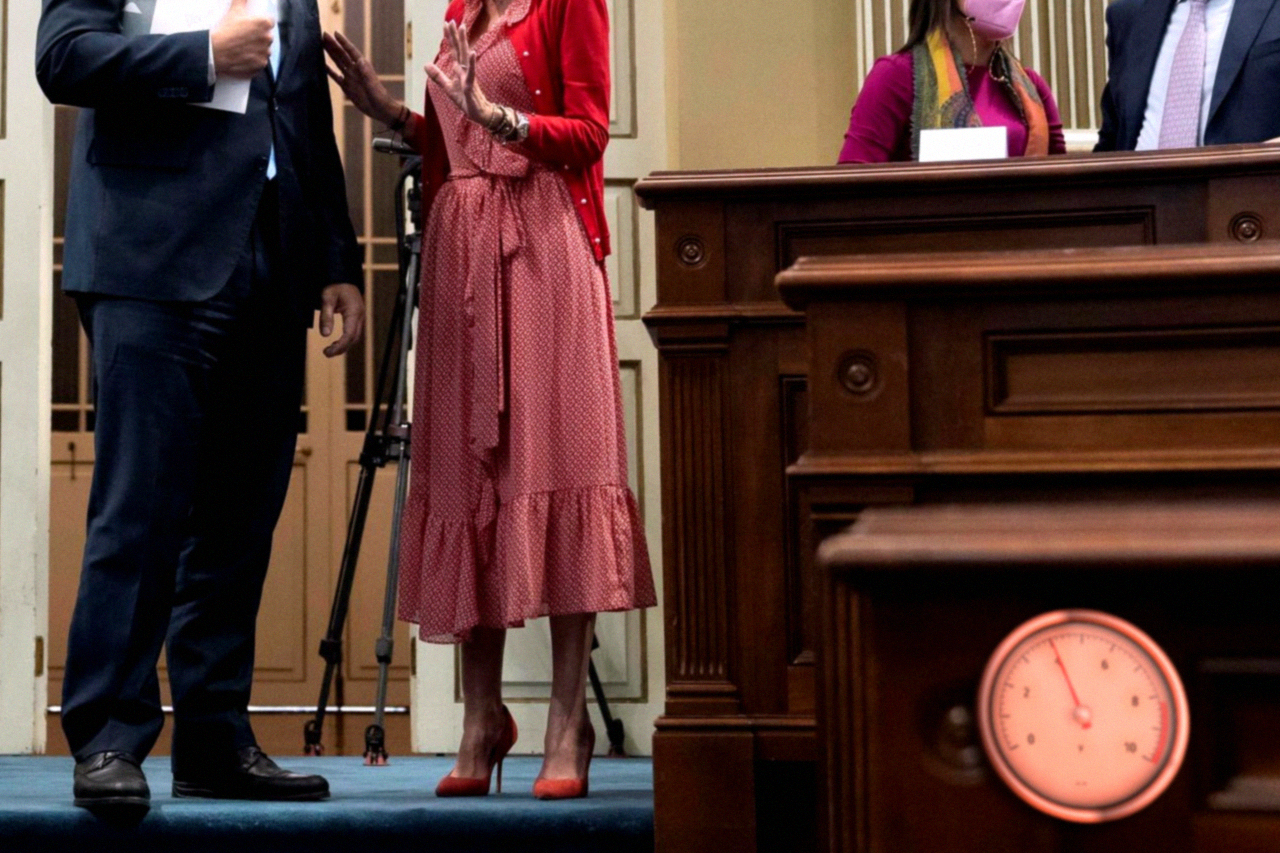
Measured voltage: 4 V
